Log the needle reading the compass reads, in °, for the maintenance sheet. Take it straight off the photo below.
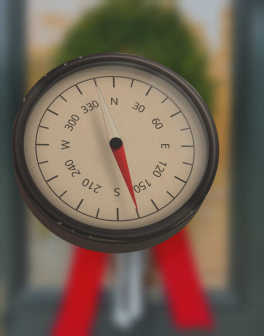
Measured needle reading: 165 °
